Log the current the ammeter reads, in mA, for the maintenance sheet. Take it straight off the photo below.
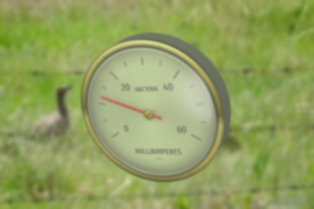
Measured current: 12.5 mA
